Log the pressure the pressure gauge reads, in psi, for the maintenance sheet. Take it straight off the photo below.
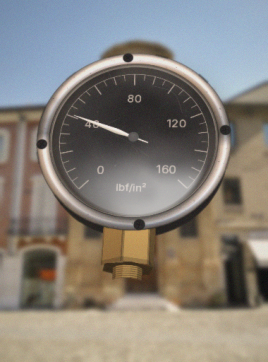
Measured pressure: 40 psi
